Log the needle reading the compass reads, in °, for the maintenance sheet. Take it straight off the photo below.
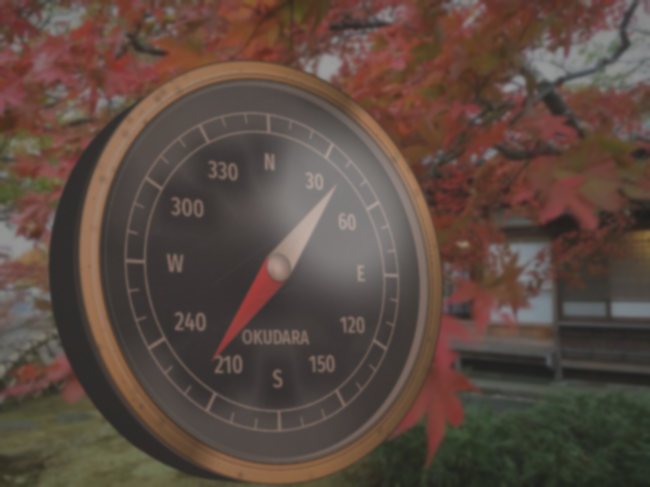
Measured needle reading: 220 °
